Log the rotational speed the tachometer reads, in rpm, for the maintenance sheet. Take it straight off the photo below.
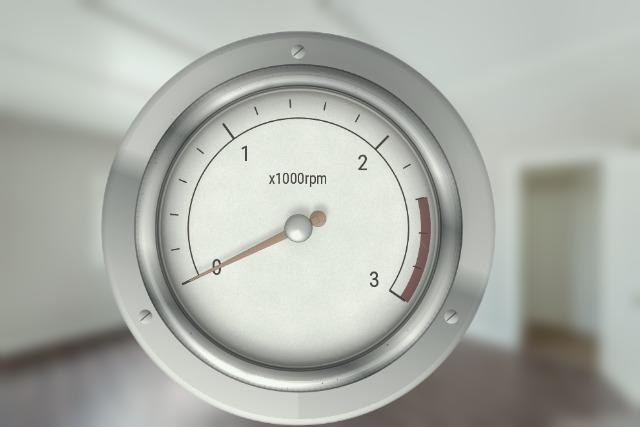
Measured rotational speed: 0 rpm
